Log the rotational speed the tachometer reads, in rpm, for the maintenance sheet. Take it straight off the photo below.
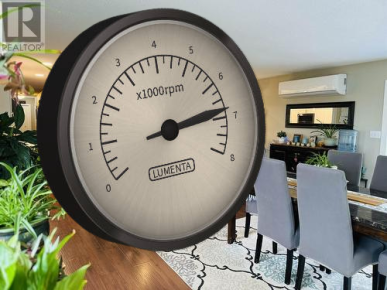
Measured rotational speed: 6750 rpm
